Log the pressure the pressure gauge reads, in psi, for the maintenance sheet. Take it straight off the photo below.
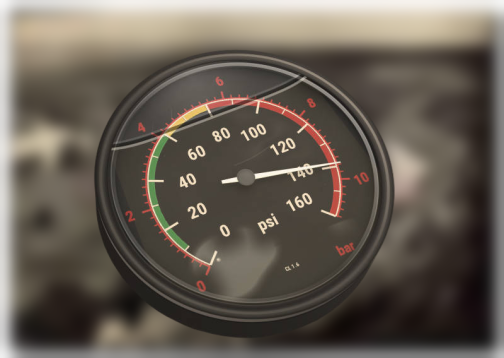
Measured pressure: 140 psi
